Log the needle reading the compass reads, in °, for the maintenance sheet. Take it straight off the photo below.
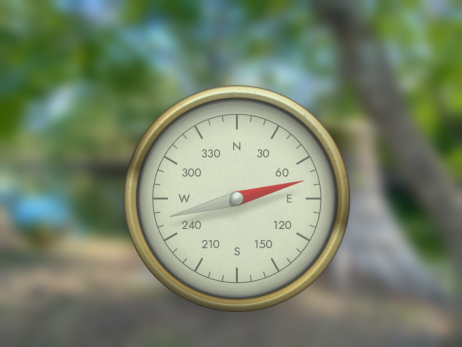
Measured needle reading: 75 °
